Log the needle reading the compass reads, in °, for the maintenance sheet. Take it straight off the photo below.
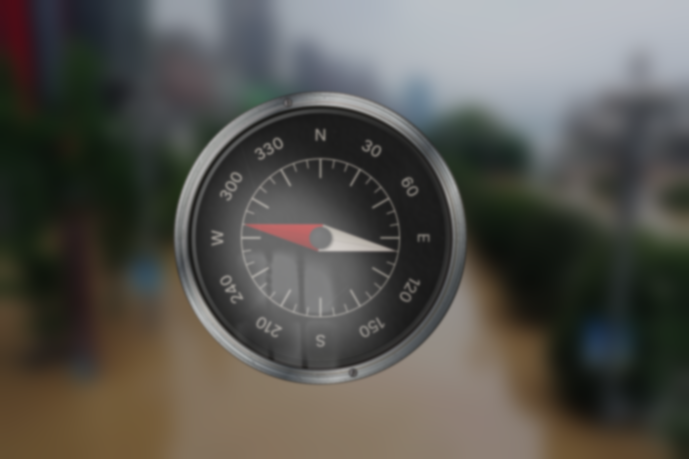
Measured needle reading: 280 °
